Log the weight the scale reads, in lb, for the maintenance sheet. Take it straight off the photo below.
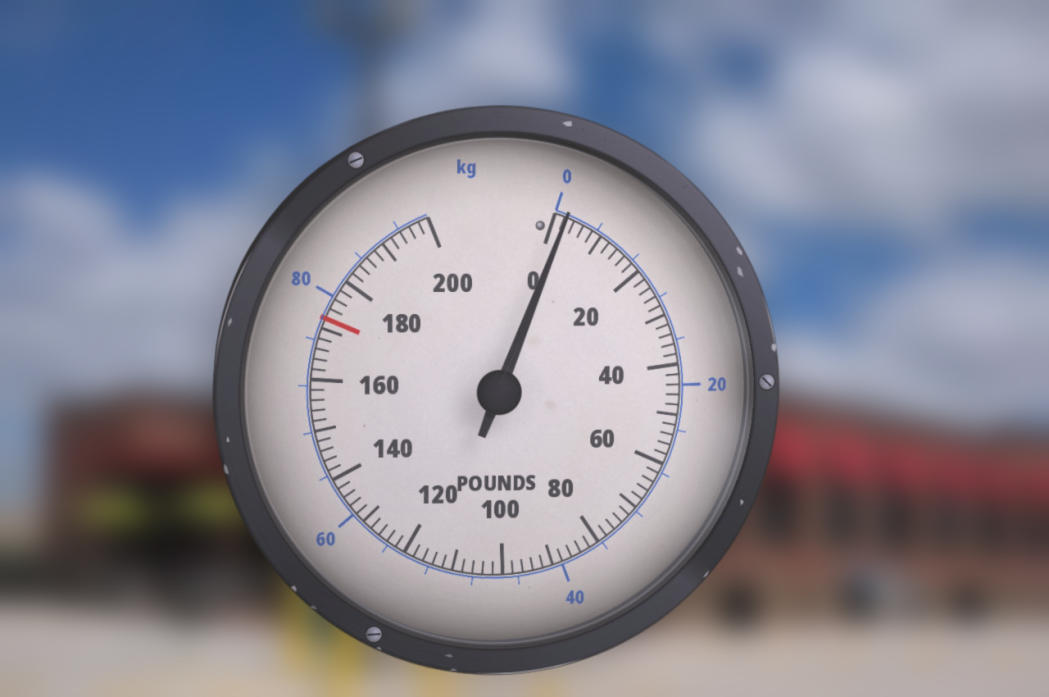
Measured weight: 2 lb
